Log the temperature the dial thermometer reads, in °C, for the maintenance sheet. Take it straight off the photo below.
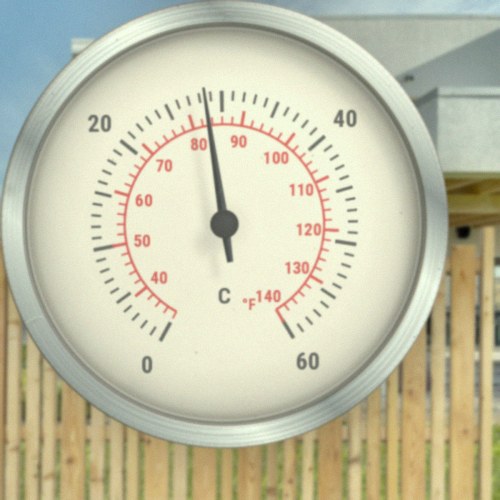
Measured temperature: 28.5 °C
